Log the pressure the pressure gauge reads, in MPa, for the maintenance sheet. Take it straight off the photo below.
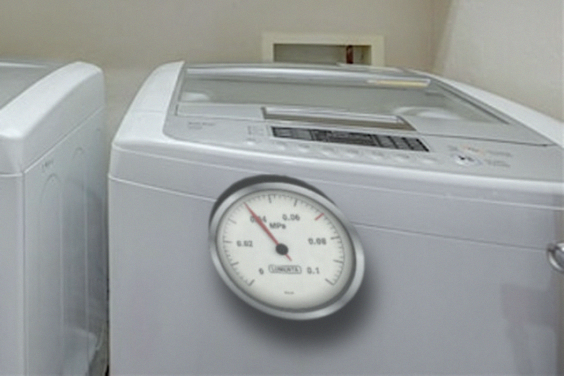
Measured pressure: 0.04 MPa
